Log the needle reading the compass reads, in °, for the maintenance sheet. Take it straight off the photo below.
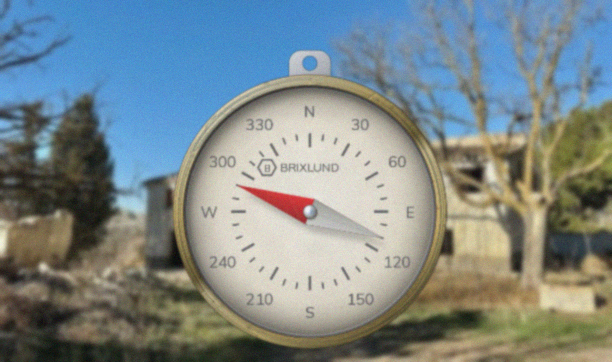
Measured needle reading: 290 °
